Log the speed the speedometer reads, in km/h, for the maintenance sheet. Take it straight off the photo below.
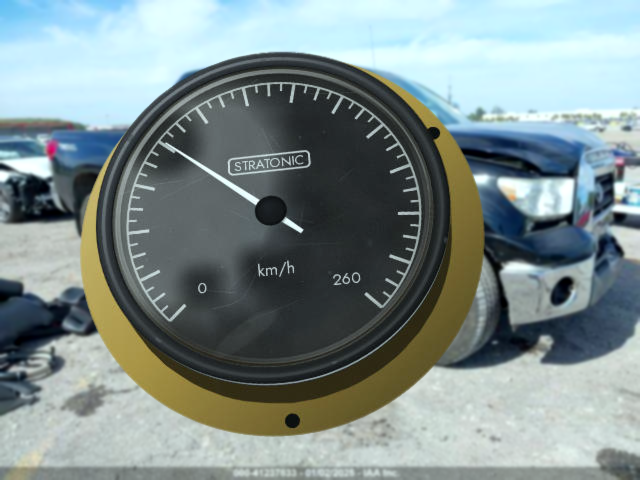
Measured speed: 80 km/h
